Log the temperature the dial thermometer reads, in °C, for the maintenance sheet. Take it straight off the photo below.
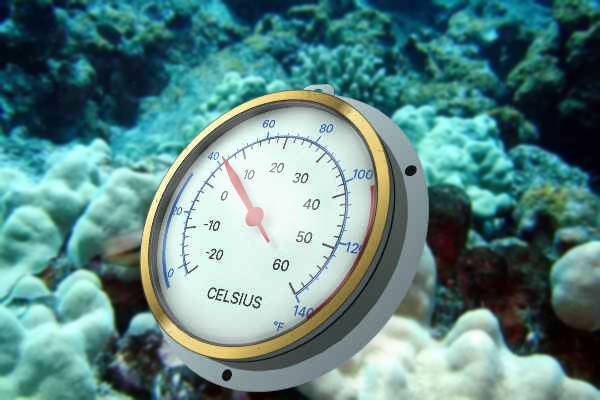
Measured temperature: 6 °C
